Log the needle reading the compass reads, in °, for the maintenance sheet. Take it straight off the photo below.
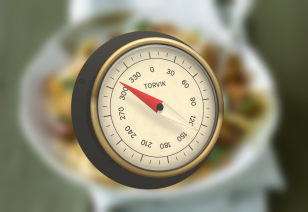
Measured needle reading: 310 °
